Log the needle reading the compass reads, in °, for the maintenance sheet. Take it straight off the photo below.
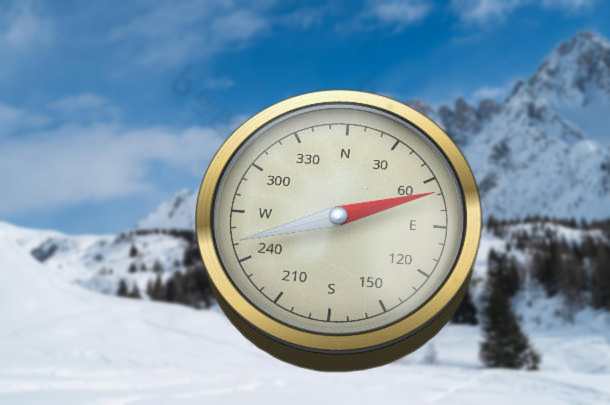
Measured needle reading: 70 °
